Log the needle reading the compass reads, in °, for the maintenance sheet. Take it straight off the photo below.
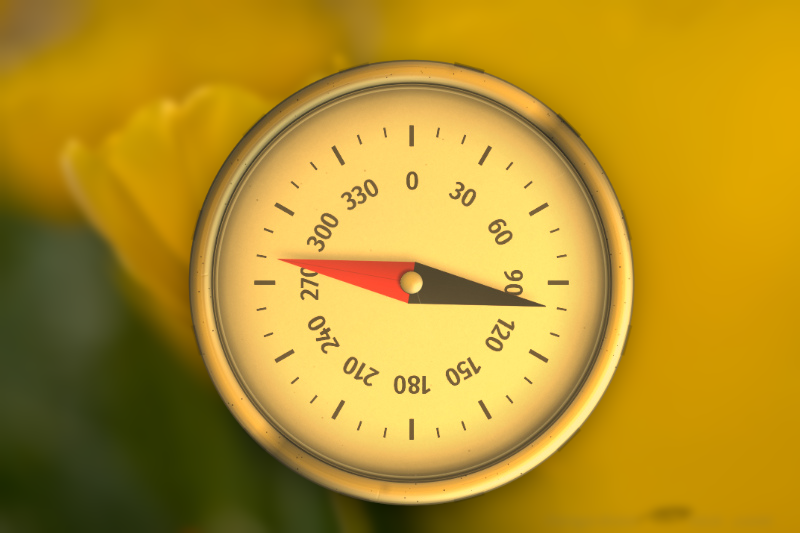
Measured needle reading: 280 °
